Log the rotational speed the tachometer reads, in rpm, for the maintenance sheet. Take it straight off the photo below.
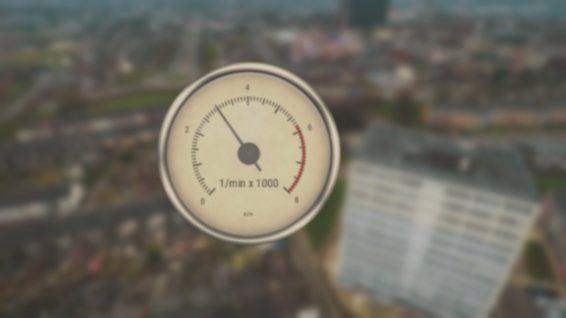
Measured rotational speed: 3000 rpm
